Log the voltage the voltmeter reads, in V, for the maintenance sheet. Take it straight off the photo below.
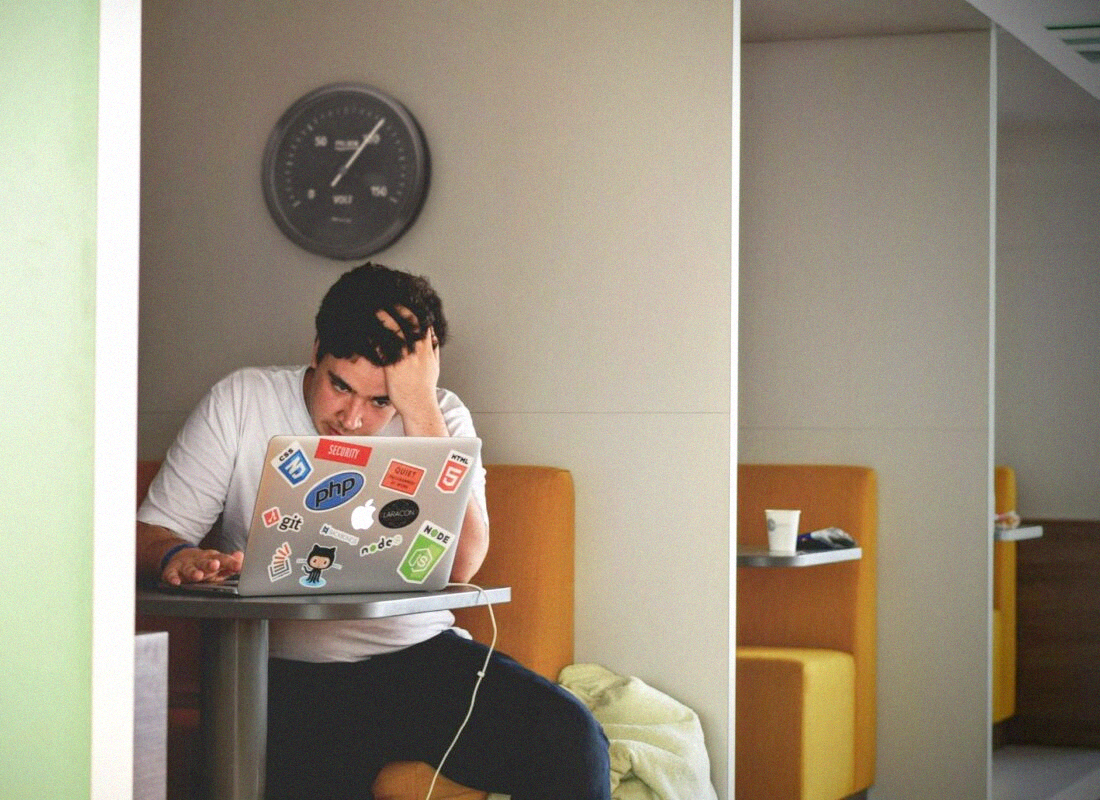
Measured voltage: 100 V
